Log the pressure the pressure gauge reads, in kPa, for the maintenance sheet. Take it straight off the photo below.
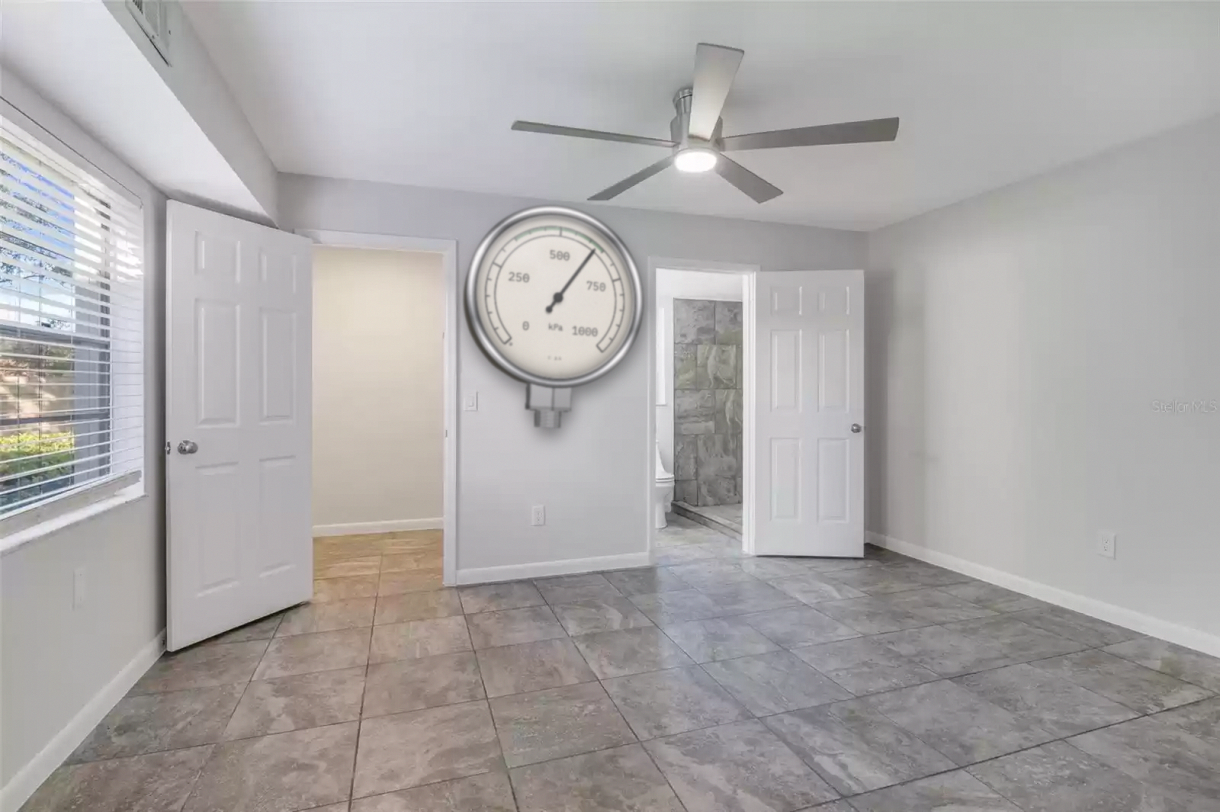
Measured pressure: 625 kPa
